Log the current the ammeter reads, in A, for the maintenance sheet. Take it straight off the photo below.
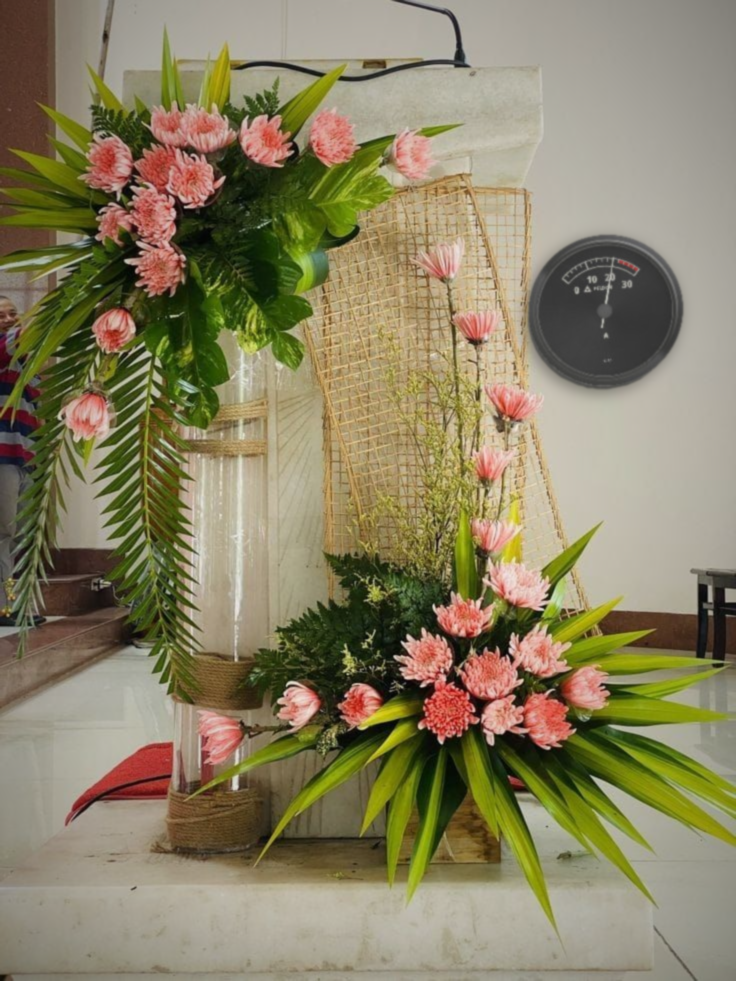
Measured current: 20 A
